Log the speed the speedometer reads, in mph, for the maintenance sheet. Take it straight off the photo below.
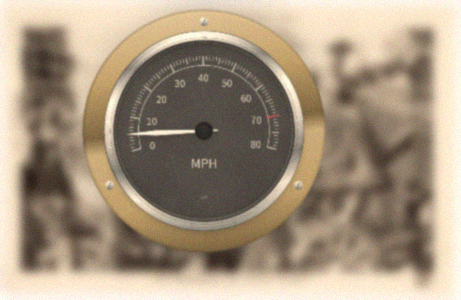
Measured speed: 5 mph
